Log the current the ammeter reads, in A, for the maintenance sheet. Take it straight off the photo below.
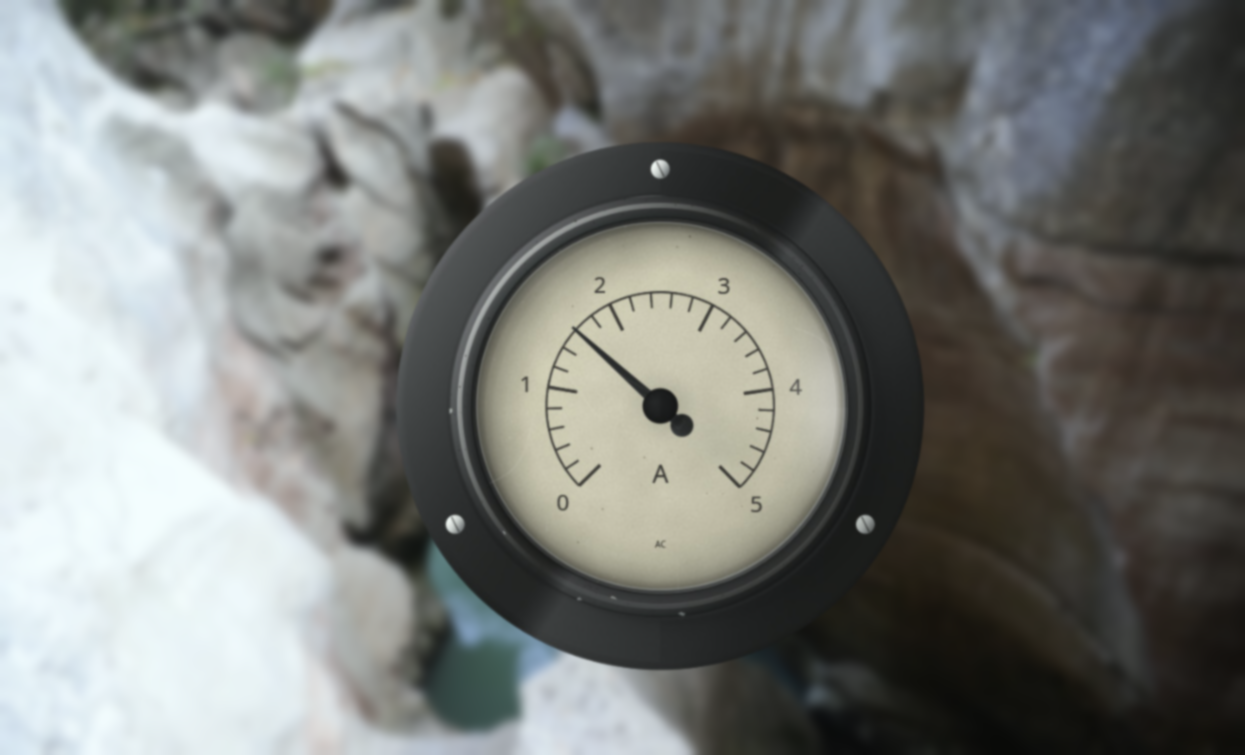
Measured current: 1.6 A
